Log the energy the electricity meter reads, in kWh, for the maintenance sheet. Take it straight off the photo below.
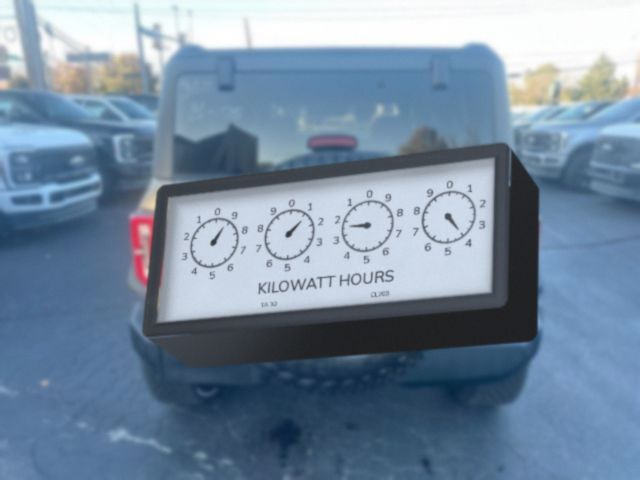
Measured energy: 9124 kWh
